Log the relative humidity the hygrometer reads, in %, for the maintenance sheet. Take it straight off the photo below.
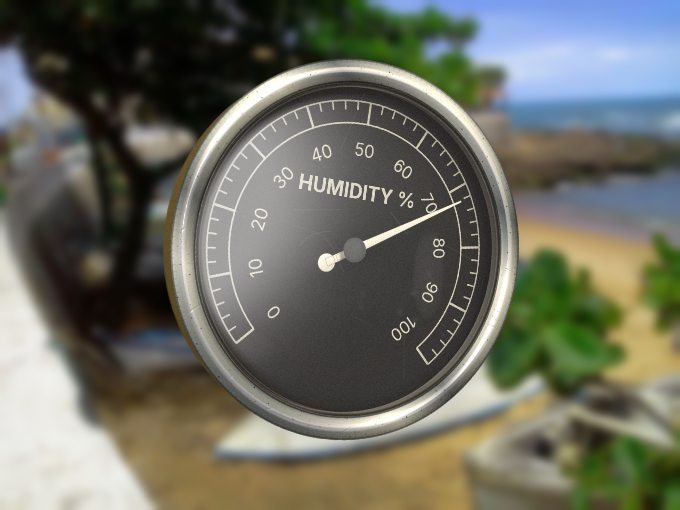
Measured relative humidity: 72 %
